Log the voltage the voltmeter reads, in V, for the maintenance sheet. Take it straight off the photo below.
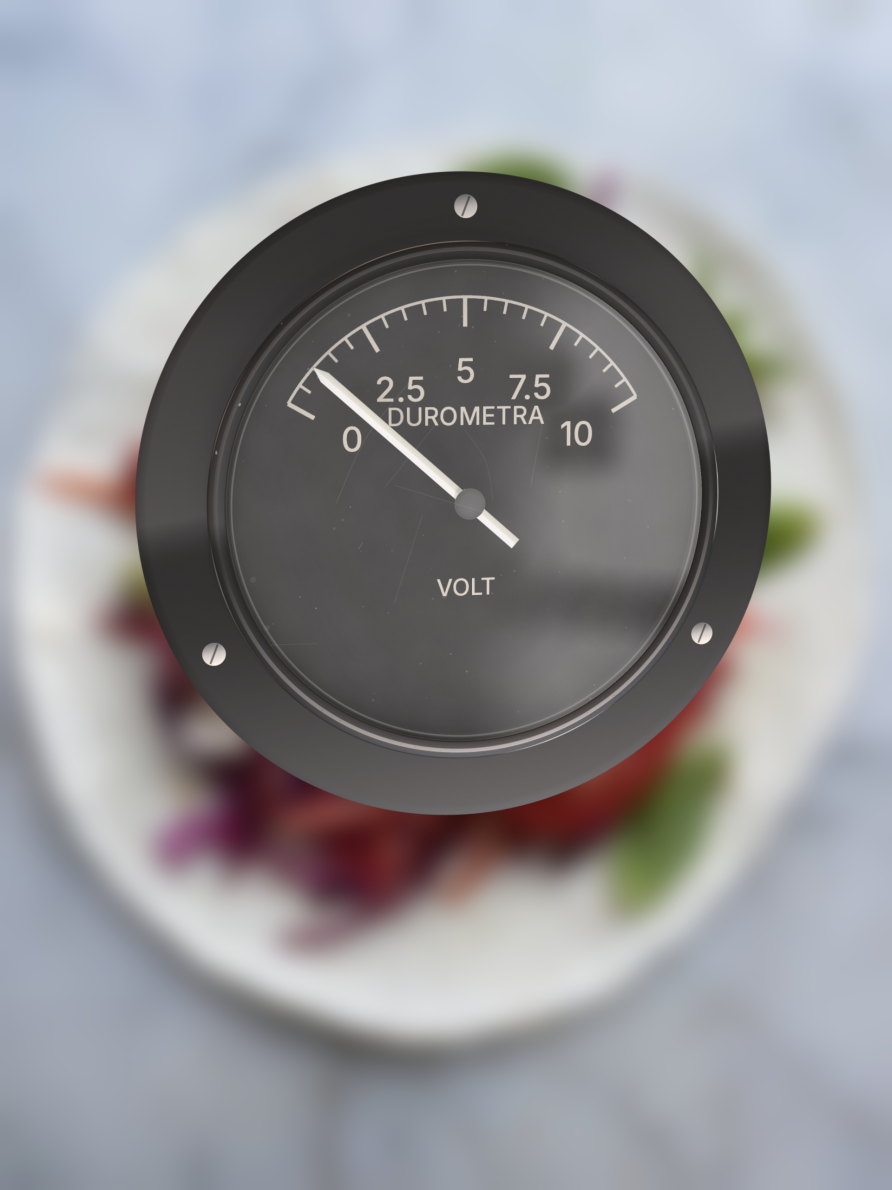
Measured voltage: 1 V
